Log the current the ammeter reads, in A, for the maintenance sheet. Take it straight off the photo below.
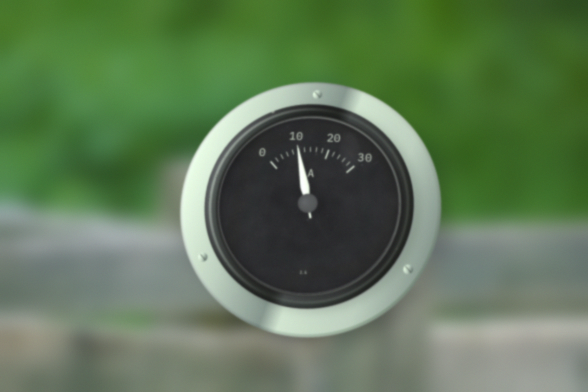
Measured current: 10 A
